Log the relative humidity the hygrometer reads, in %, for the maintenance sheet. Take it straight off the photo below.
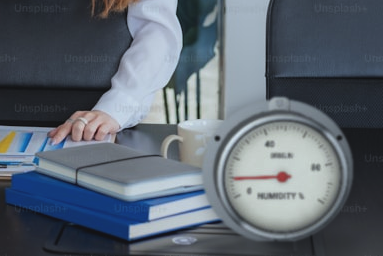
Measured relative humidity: 10 %
